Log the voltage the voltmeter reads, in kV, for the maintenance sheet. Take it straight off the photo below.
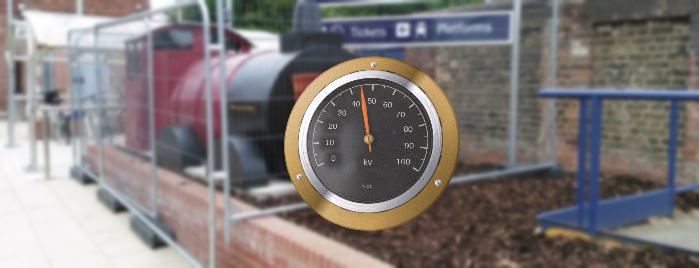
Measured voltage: 45 kV
